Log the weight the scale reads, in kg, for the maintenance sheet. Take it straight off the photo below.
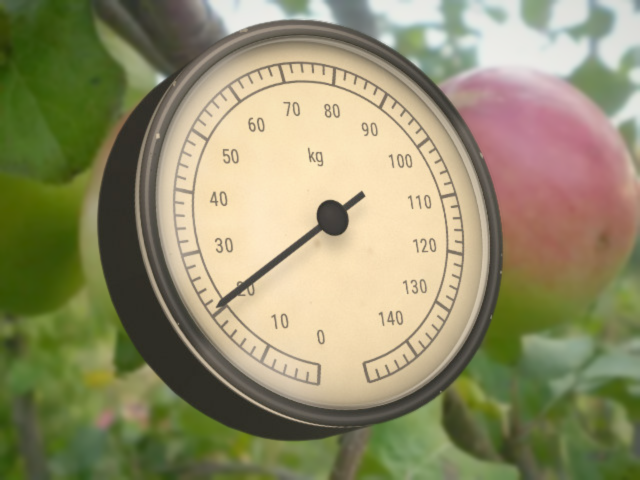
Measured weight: 21 kg
